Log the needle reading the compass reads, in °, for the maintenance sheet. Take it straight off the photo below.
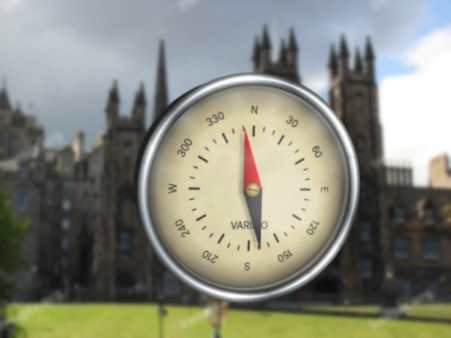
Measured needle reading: 350 °
